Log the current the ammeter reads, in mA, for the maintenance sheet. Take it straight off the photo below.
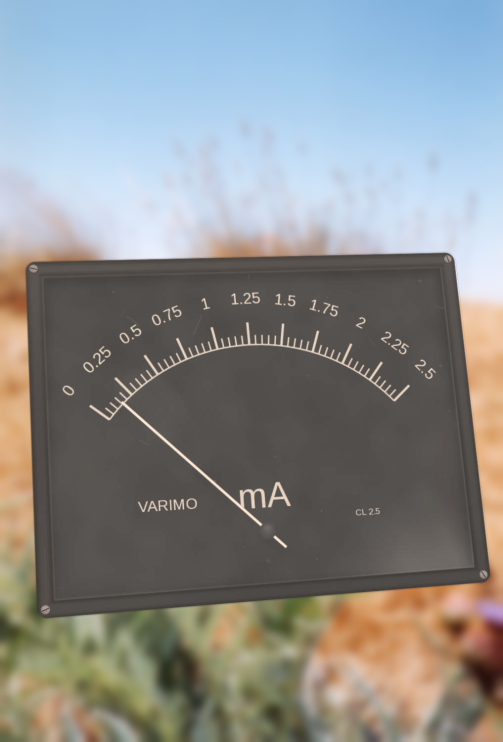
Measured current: 0.15 mA
